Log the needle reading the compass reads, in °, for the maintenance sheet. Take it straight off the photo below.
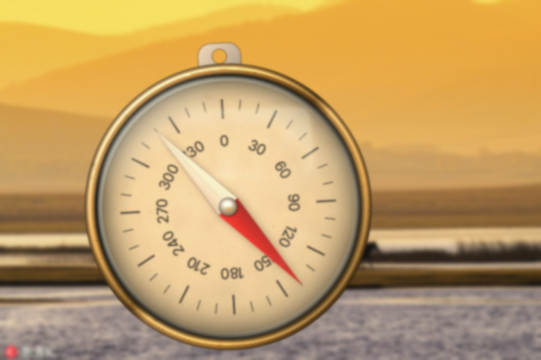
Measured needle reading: 140 °
